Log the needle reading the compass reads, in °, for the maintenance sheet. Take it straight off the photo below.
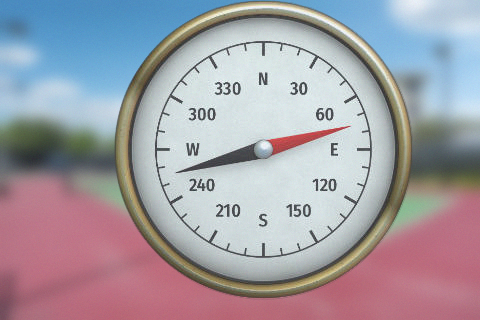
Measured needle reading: 75 °
